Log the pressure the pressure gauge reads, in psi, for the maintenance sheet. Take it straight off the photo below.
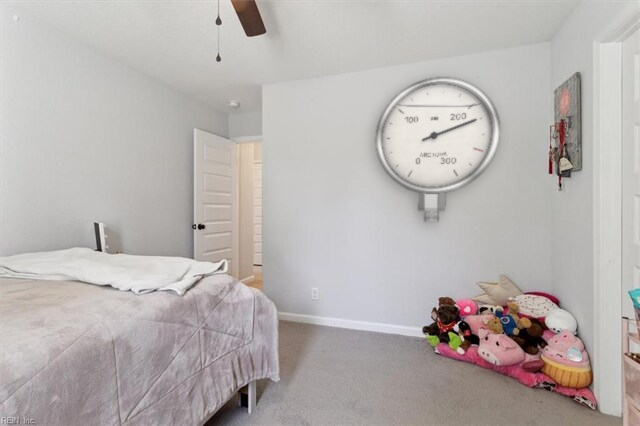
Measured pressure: 220 psi
